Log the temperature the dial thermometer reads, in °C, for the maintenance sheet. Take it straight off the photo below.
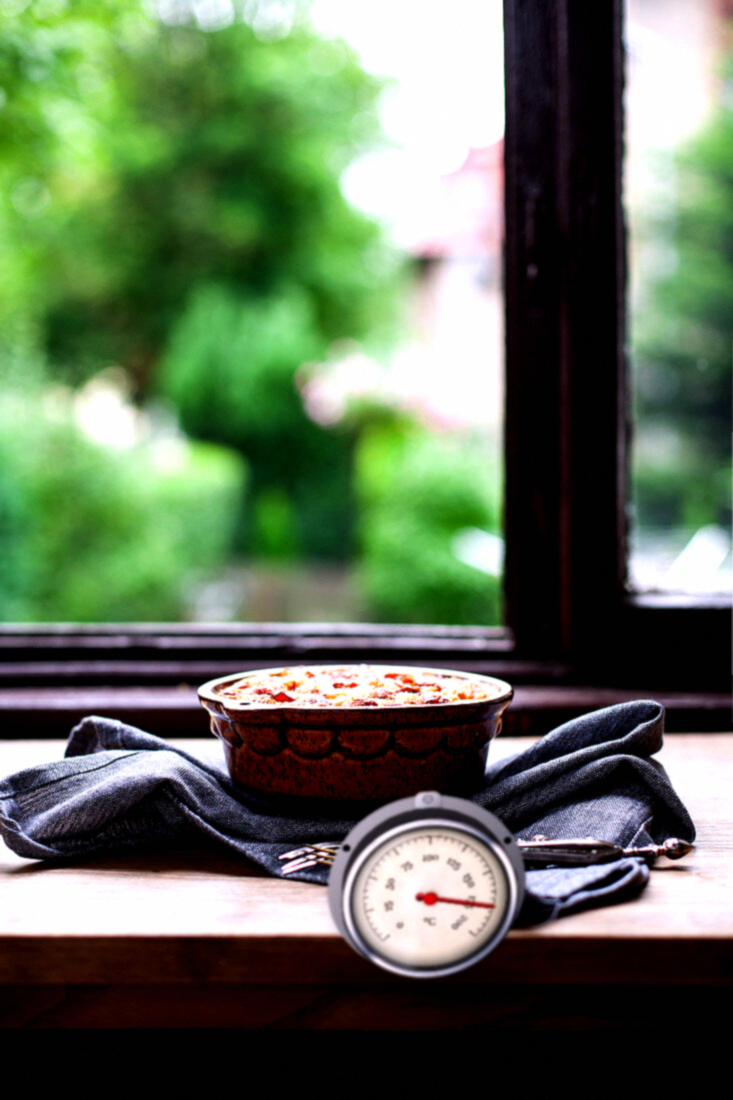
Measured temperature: 175 °C
